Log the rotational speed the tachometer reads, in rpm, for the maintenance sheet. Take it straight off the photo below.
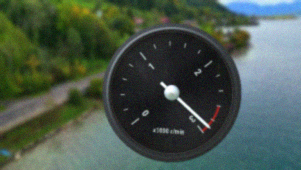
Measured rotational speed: 2900 rpm
